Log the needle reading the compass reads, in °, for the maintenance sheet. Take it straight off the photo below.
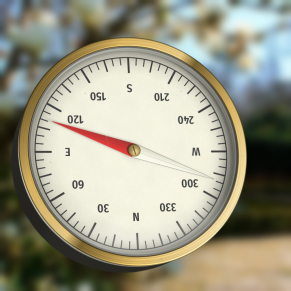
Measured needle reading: 110 °
